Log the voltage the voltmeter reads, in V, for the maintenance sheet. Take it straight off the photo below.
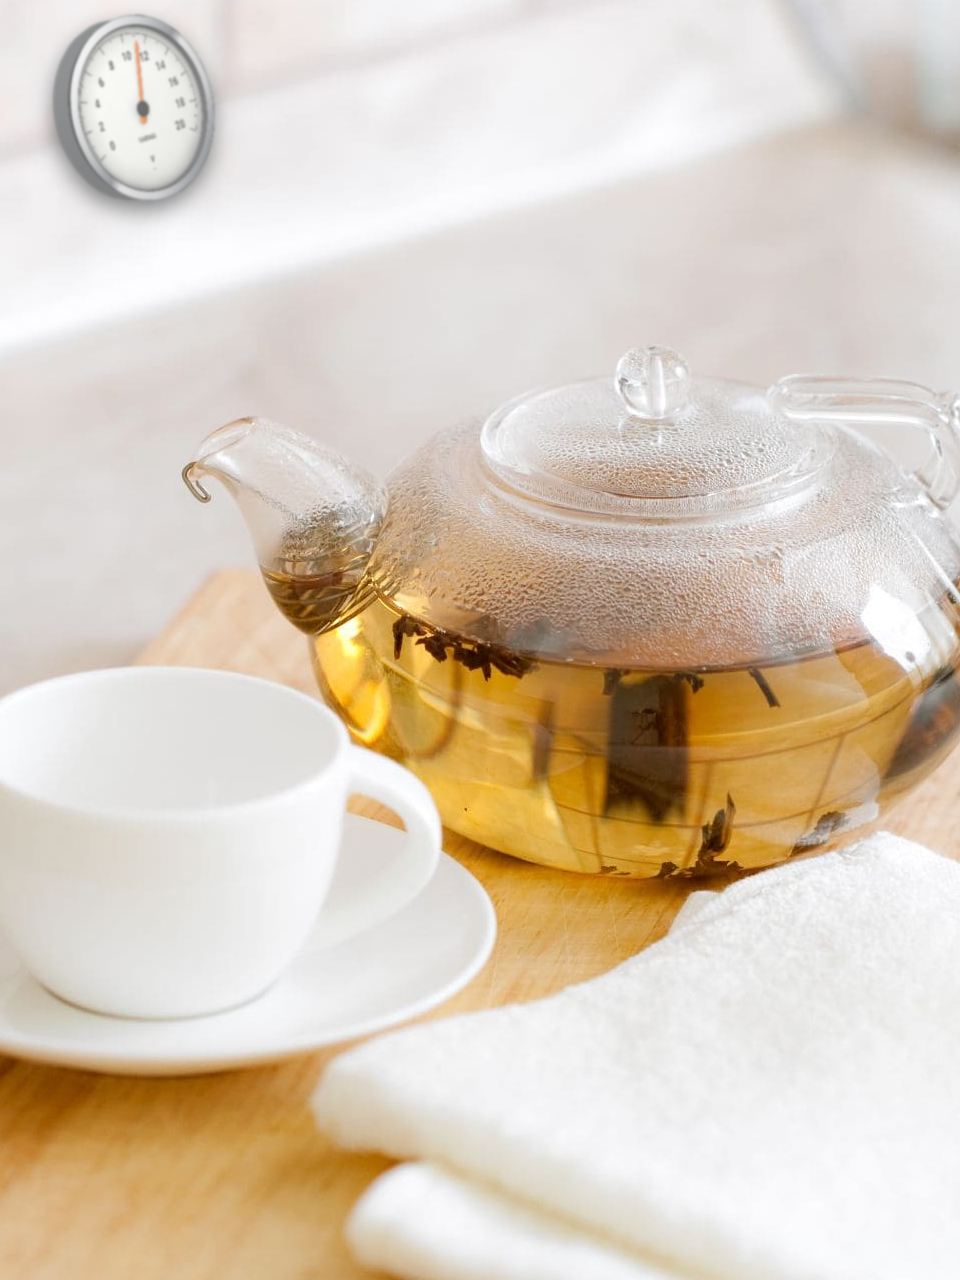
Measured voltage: 11 V
